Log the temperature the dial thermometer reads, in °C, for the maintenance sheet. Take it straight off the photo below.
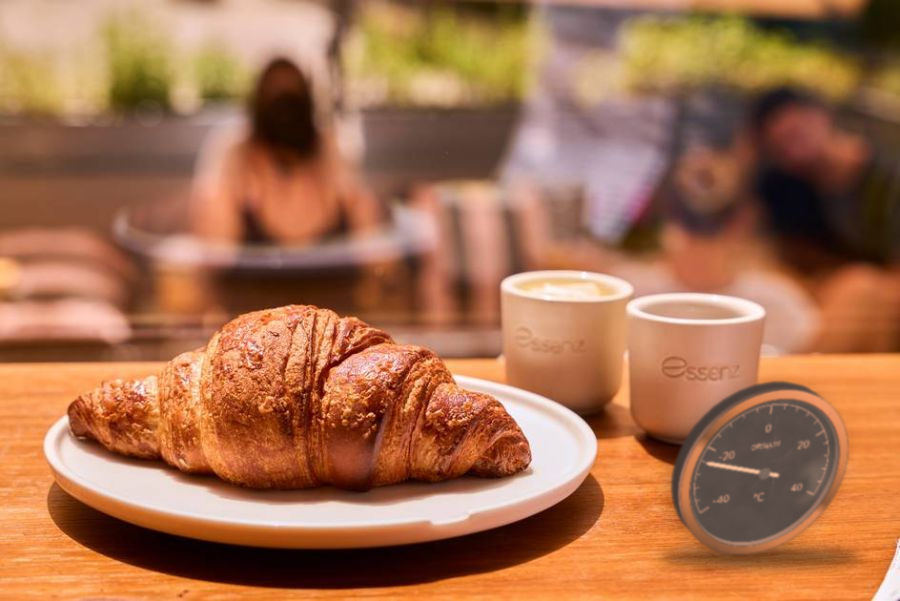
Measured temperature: -24 °C
